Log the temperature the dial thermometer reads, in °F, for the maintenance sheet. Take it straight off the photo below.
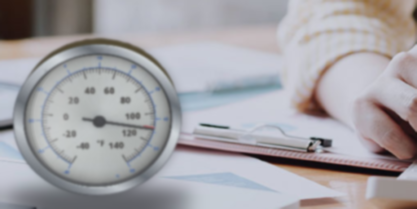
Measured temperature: 110 °F
